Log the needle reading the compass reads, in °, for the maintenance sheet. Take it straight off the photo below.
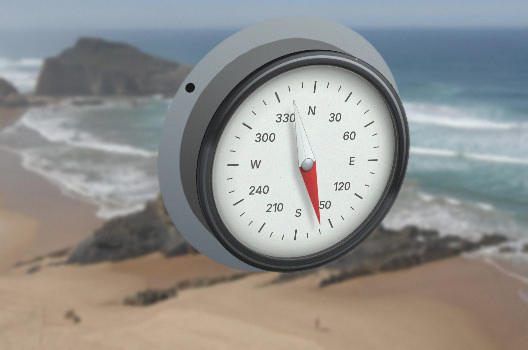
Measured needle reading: 160 °
